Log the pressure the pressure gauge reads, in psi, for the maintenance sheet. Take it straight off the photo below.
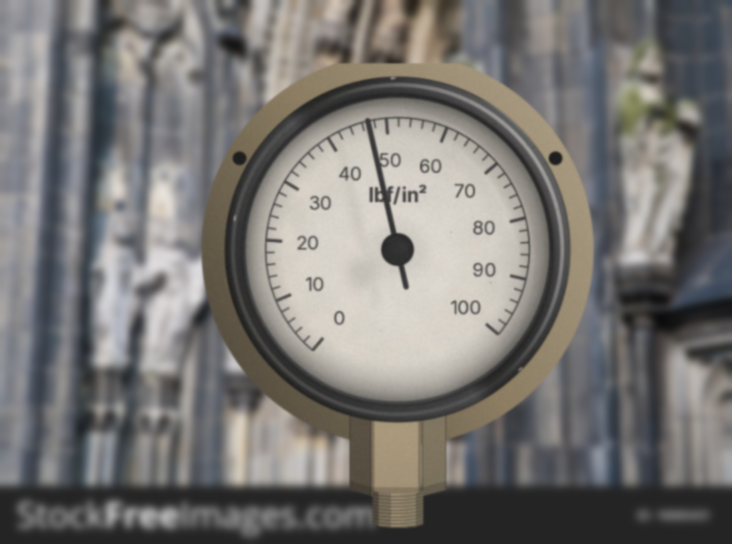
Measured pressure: 47 psi
